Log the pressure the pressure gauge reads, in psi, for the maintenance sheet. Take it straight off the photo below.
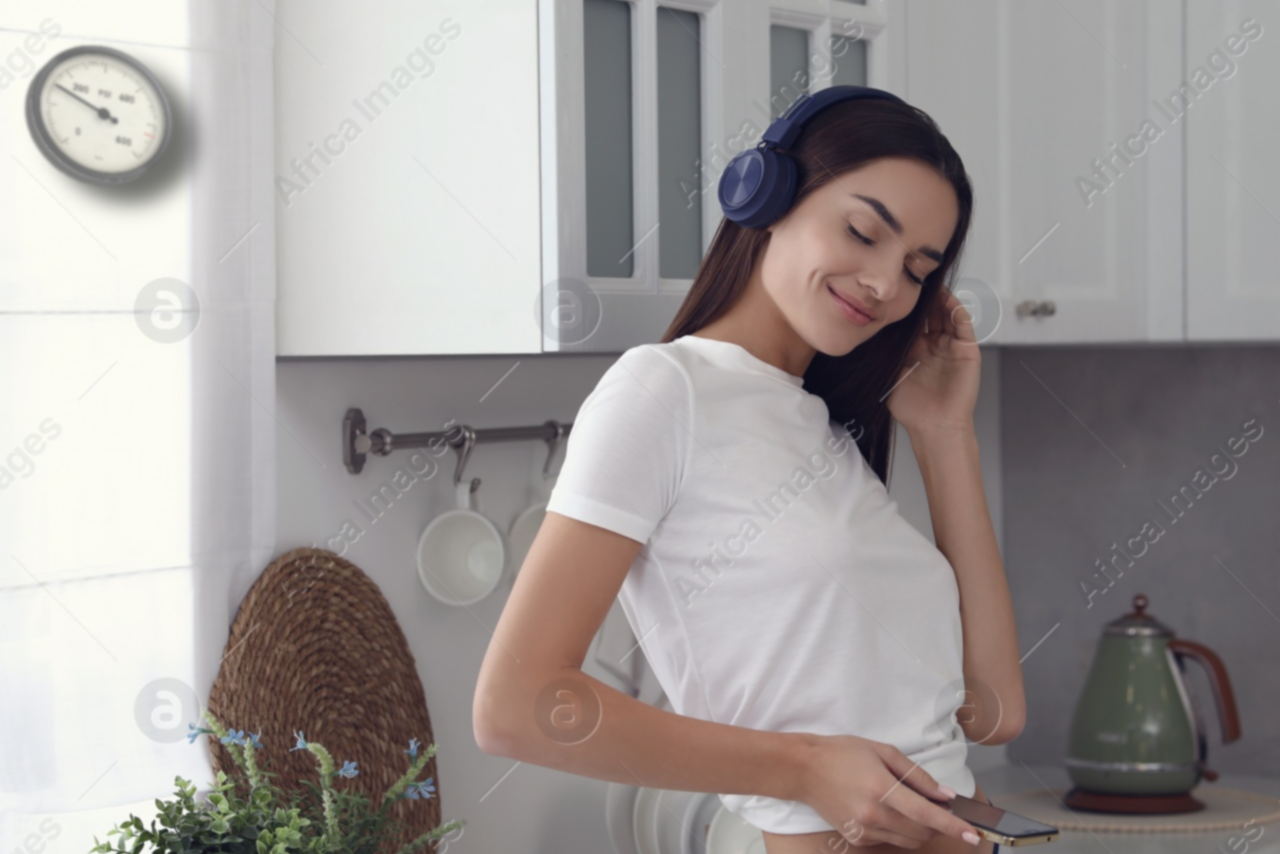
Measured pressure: 150 psi
